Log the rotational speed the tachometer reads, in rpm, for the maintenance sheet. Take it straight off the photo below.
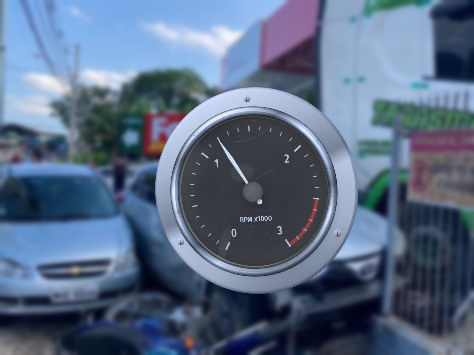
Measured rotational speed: 1200 rpm
